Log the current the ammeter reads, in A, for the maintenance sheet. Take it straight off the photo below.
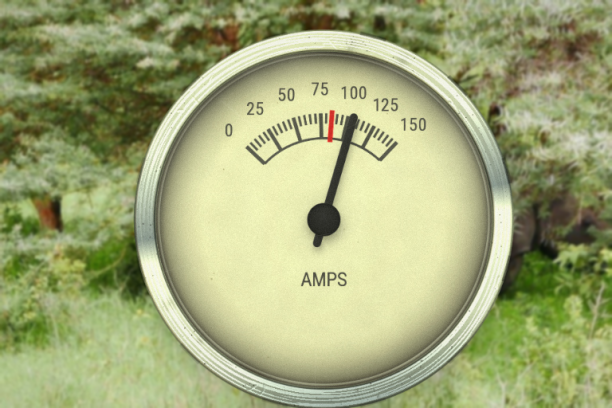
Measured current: 105 A
